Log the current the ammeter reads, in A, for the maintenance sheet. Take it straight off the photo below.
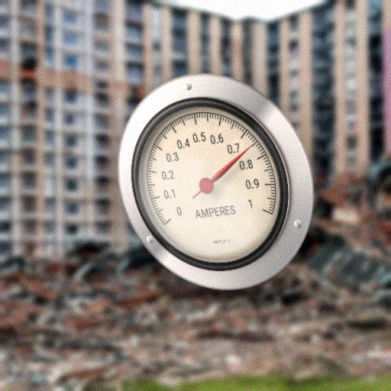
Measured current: 0.75 A
